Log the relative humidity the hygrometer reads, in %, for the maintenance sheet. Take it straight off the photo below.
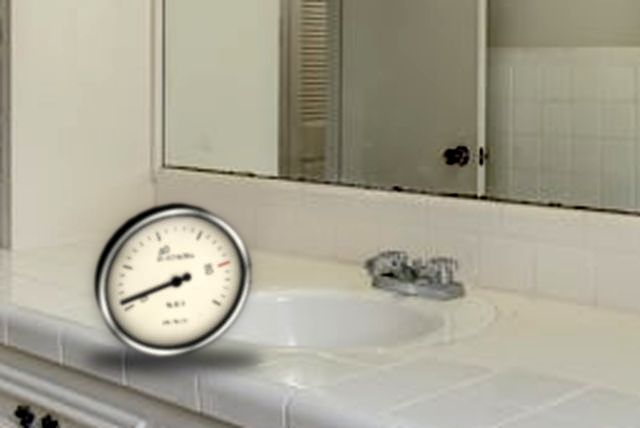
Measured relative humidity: 4 %
